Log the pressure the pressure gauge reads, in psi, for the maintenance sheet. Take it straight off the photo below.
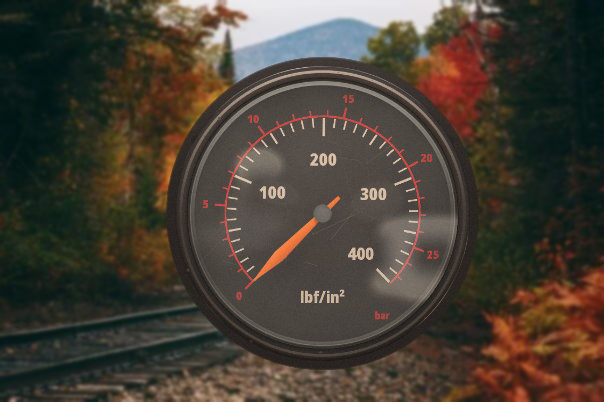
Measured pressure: 0 psi
